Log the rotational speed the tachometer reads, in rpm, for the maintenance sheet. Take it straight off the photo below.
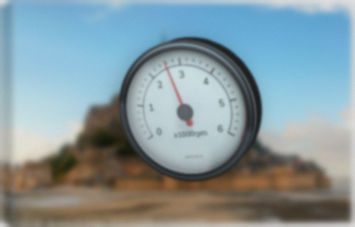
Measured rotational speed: 2600 rpm
